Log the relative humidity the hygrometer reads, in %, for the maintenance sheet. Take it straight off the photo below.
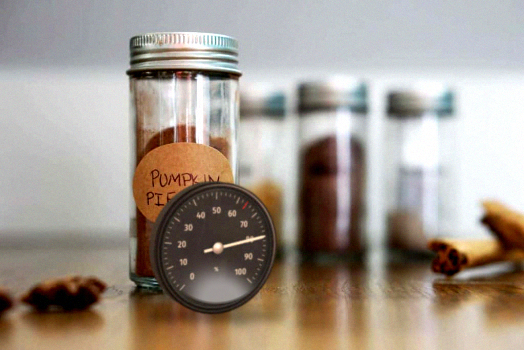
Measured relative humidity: 80 %
